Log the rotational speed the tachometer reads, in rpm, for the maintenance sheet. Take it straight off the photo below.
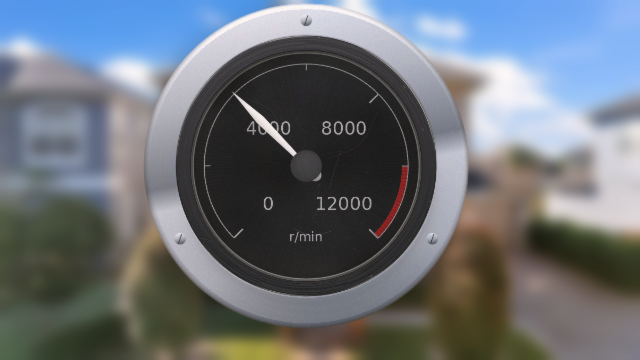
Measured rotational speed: 4000 rpm
